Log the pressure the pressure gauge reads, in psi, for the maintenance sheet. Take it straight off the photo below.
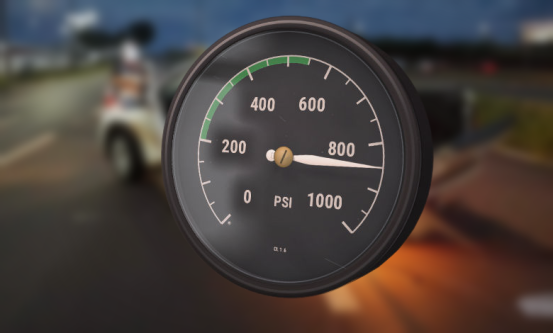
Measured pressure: 850 psi
